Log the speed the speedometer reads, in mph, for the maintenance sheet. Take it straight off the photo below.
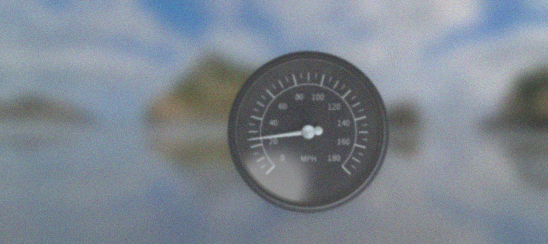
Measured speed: 25 mph
